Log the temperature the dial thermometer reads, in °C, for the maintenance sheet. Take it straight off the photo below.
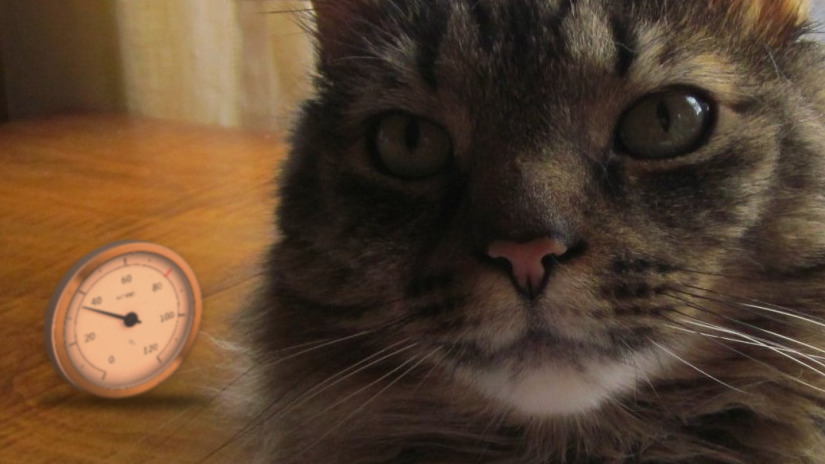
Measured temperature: 35 °C
